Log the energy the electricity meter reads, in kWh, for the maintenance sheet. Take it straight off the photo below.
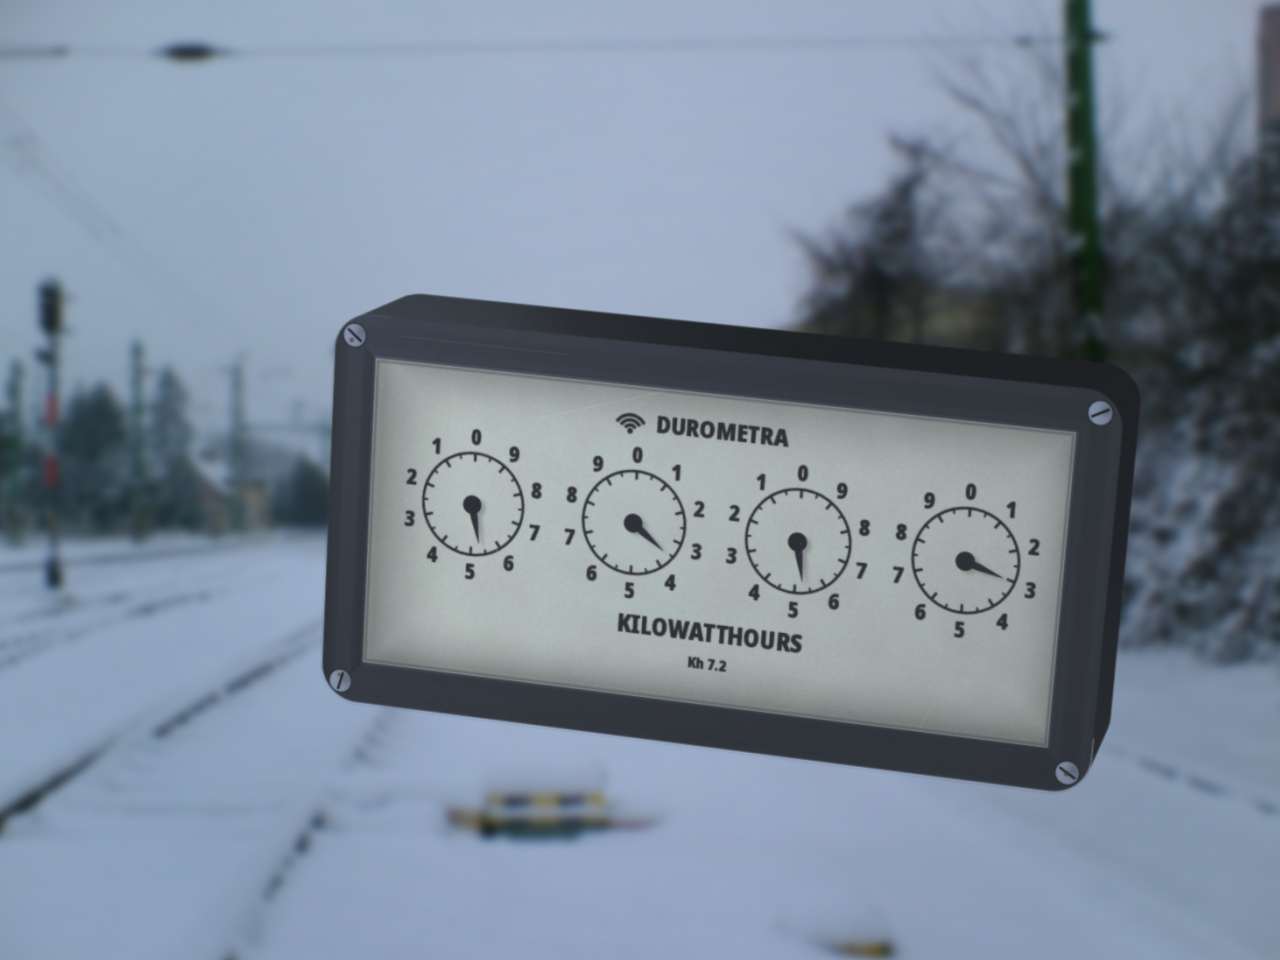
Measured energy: 5353 kWh
